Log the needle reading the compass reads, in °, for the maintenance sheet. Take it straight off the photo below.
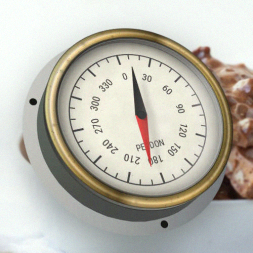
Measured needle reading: 190 °
